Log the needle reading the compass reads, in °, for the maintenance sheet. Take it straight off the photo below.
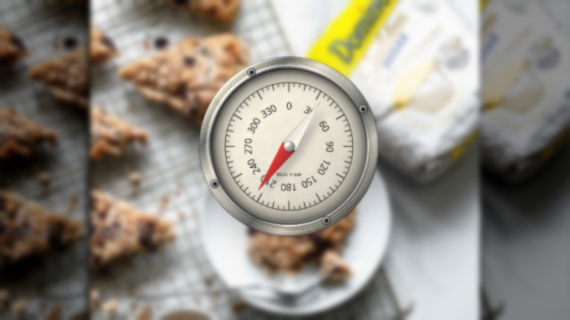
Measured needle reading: 215 °
